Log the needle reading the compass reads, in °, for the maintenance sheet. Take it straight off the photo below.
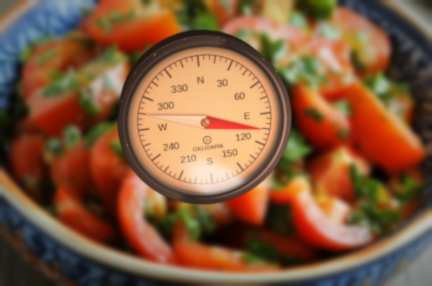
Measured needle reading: 105 °
